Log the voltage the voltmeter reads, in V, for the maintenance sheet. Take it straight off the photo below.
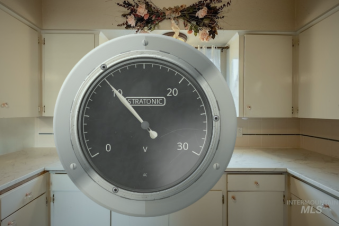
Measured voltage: 10 V
